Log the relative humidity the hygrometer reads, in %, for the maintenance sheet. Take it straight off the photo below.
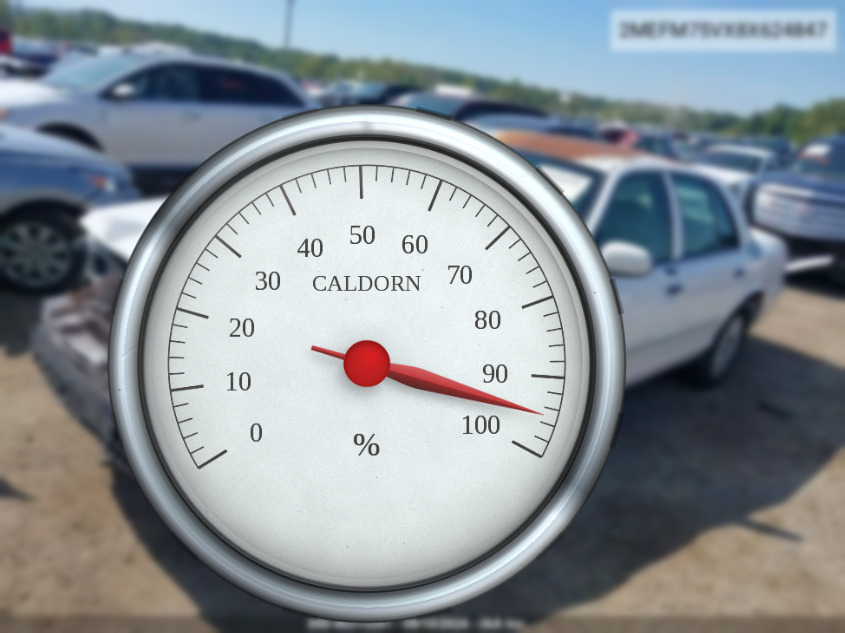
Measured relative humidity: 95 %
